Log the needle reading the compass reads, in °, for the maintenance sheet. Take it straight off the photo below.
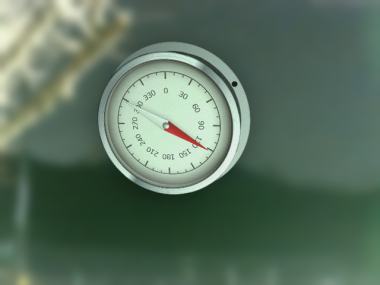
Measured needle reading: 120 °
